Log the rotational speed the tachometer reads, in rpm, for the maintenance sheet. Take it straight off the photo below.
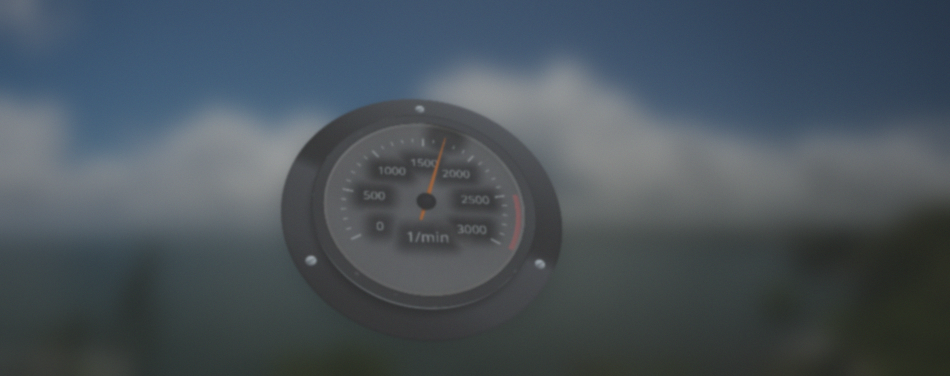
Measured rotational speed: 1700 rpm
